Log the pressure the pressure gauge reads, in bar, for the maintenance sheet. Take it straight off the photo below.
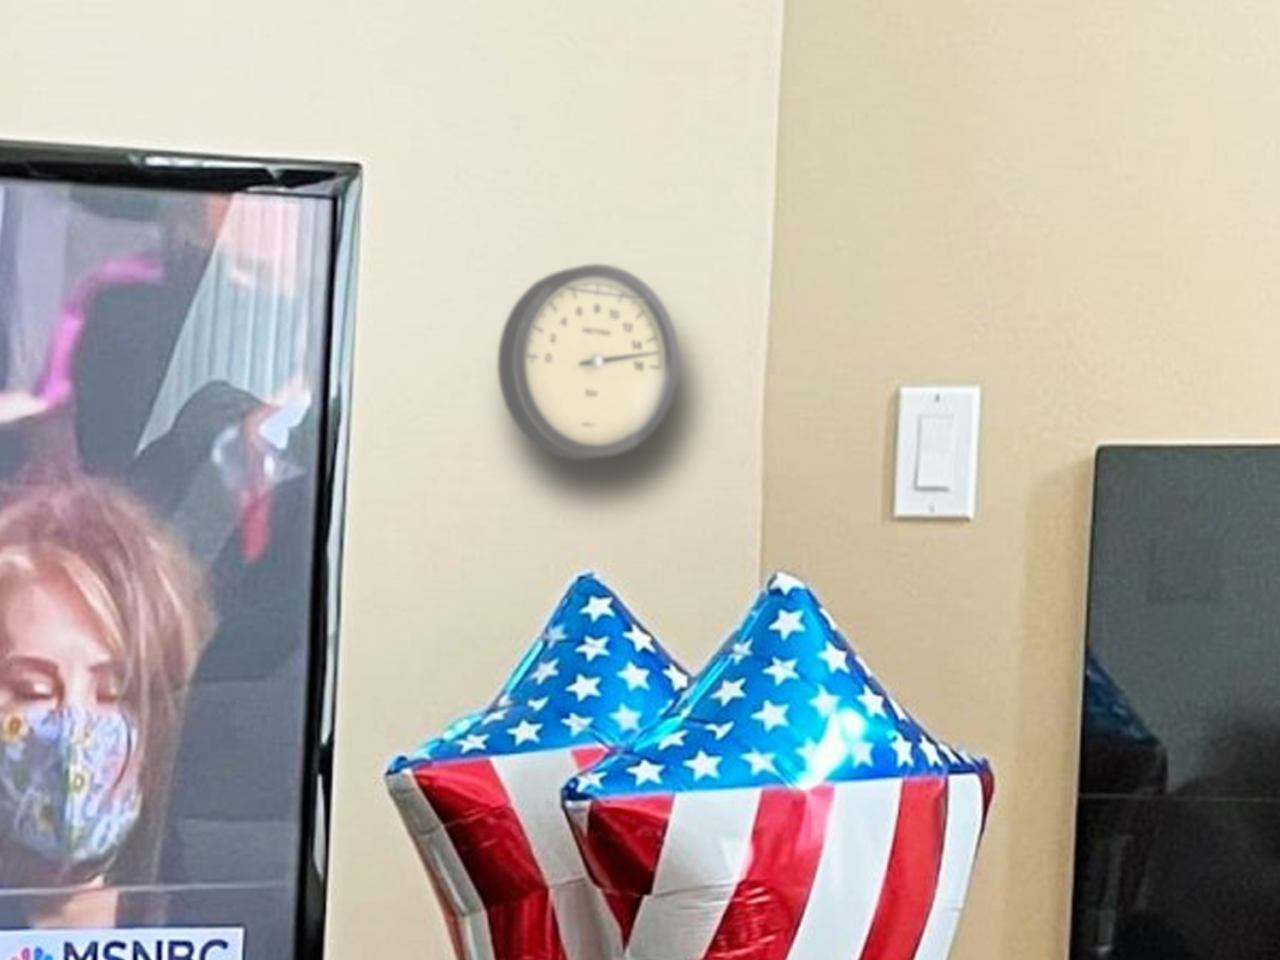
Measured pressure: 15 bar
